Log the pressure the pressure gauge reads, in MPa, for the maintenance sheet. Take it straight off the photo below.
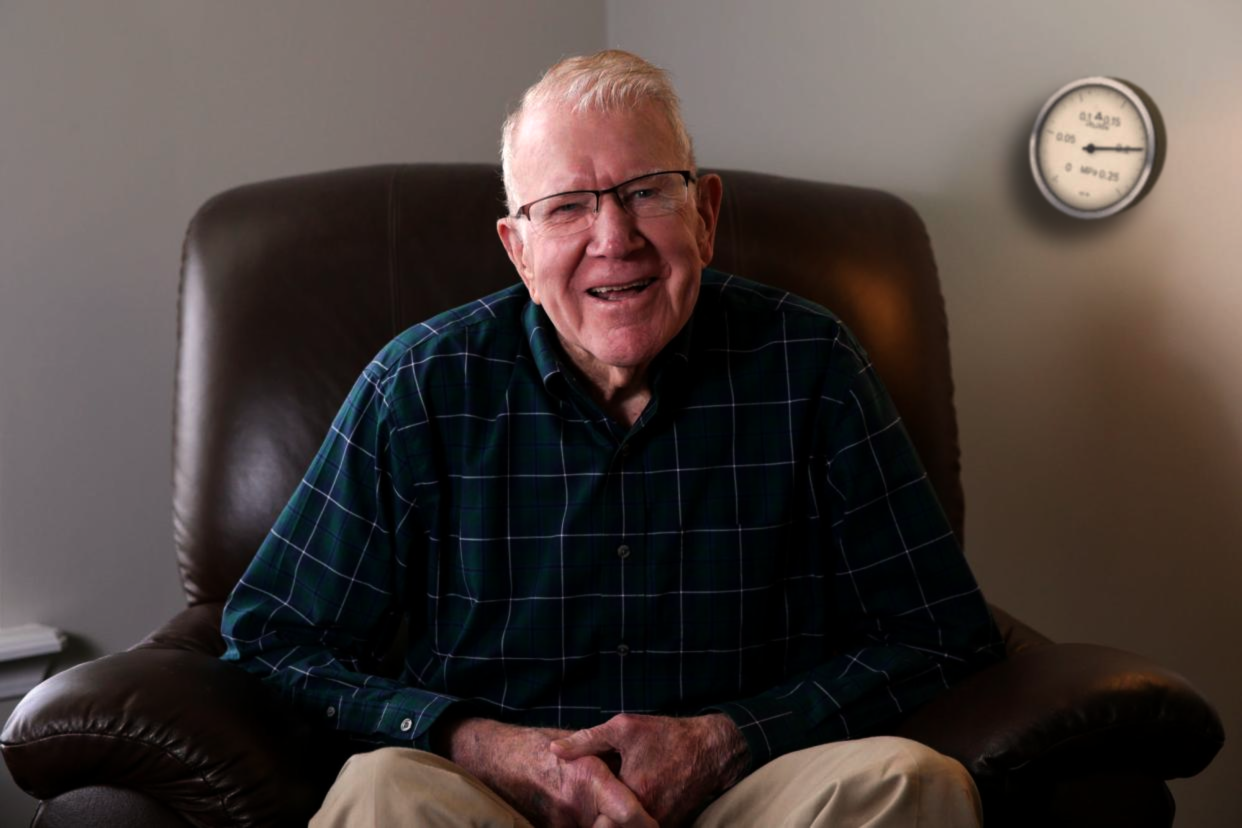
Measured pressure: 0.2 MPa
